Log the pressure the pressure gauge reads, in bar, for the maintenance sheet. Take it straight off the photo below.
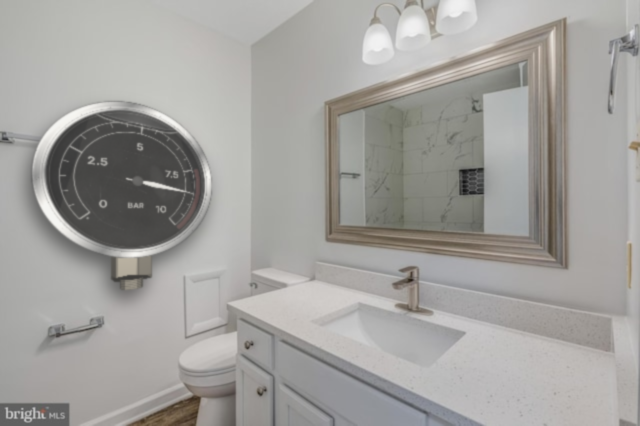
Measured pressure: 8.5 bar
